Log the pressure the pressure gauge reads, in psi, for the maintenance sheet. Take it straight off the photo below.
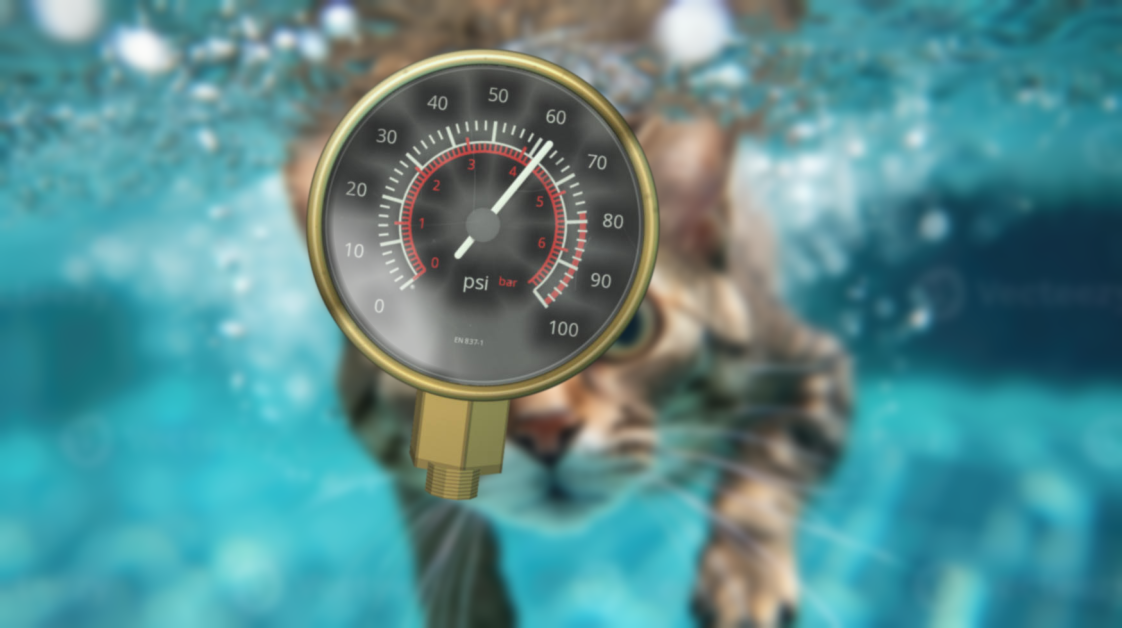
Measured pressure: 62 psi
